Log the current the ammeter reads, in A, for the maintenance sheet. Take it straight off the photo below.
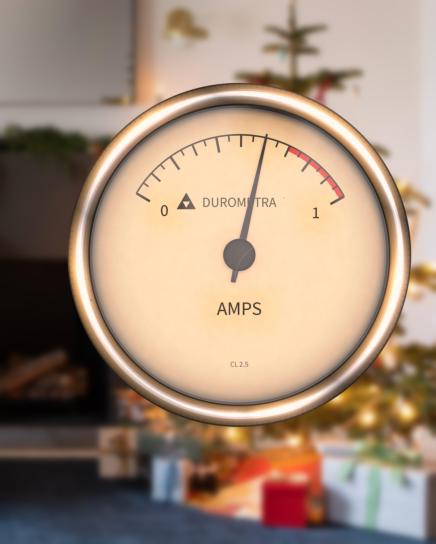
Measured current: 0.6 A
